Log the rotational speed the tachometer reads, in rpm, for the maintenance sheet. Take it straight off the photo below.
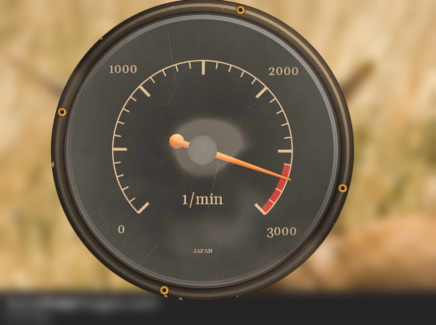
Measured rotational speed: 2700 rpm
